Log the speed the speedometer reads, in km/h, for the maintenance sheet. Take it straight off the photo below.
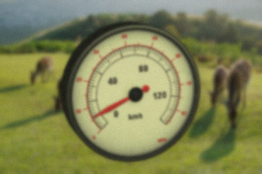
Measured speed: 10 km/h
